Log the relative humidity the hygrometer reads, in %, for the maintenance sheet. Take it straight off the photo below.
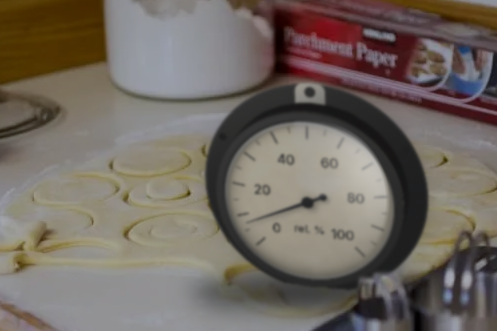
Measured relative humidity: 7.5 %
